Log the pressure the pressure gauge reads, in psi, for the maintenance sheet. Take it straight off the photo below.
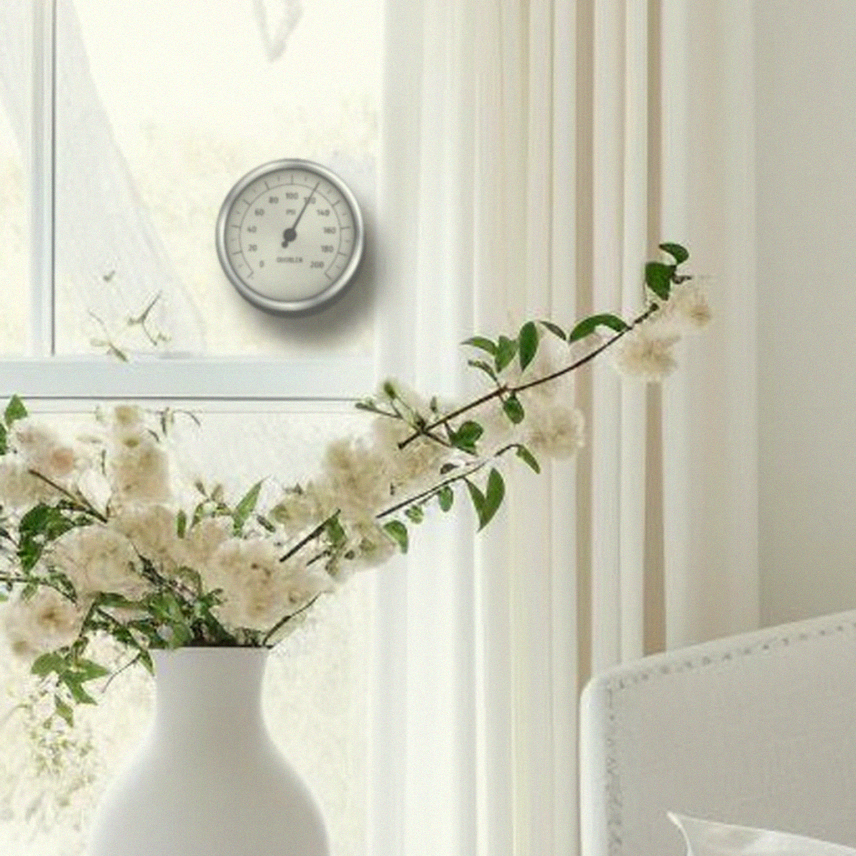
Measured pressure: 120 psi
